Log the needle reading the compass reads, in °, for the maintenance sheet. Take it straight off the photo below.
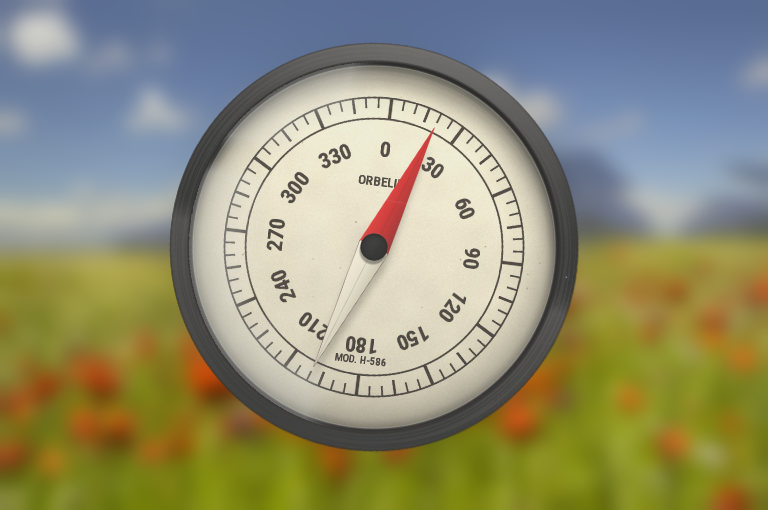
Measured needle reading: 20 °
